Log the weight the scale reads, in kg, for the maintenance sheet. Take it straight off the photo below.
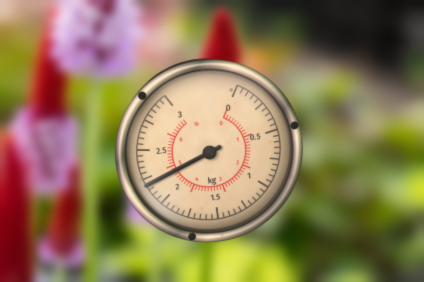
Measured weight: 2.2 kg
